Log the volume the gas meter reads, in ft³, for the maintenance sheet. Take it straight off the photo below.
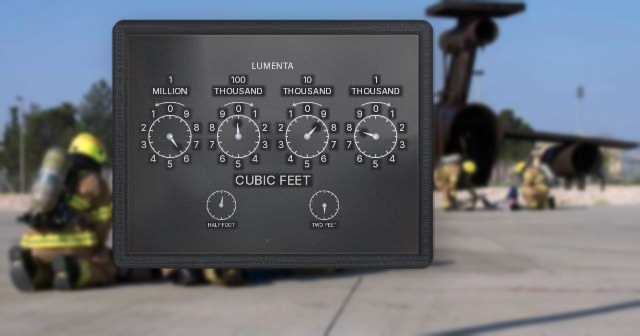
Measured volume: 598800 ft³
